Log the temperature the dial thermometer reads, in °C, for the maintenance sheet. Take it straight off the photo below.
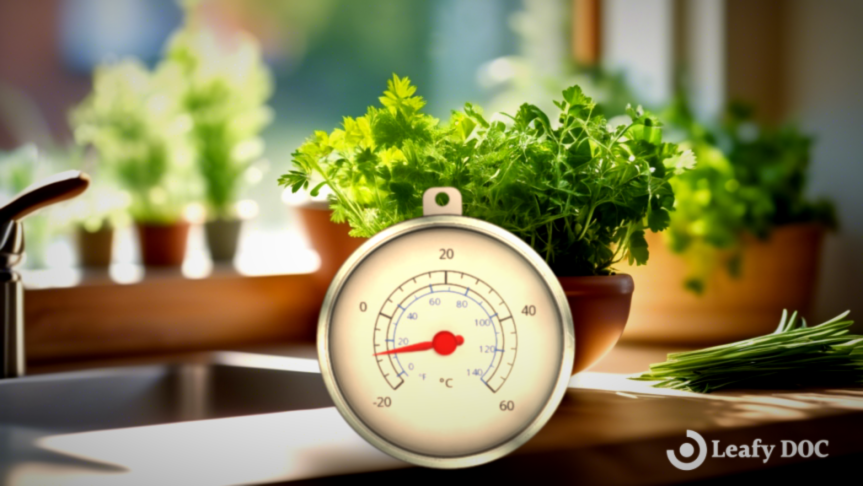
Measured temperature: -10 °C
